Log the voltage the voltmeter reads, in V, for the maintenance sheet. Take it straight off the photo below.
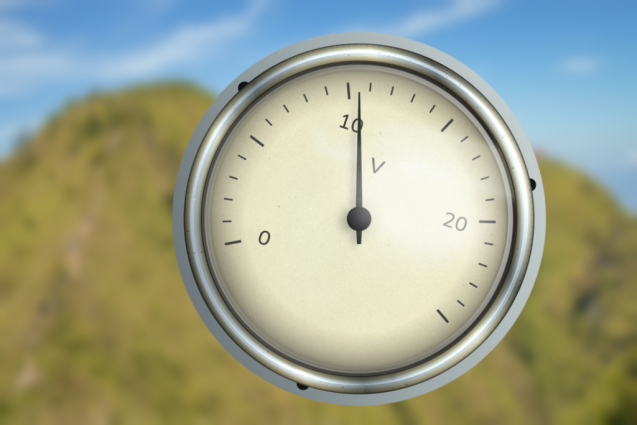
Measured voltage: 10.5 V
